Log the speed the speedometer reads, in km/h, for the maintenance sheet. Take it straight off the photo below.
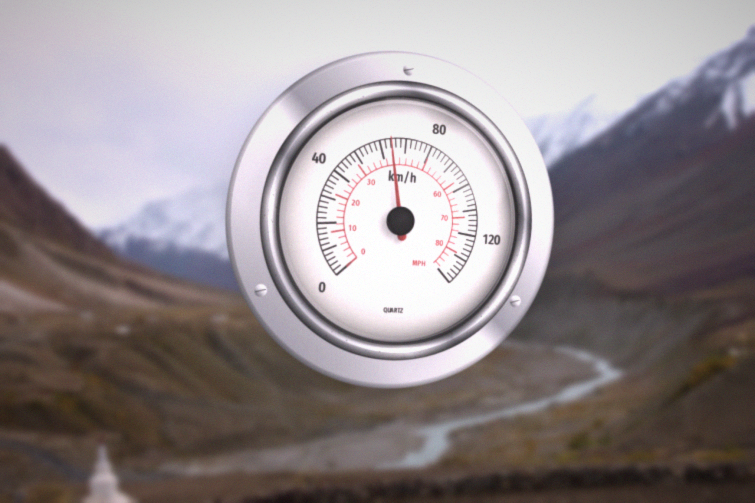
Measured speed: 64 km/h
